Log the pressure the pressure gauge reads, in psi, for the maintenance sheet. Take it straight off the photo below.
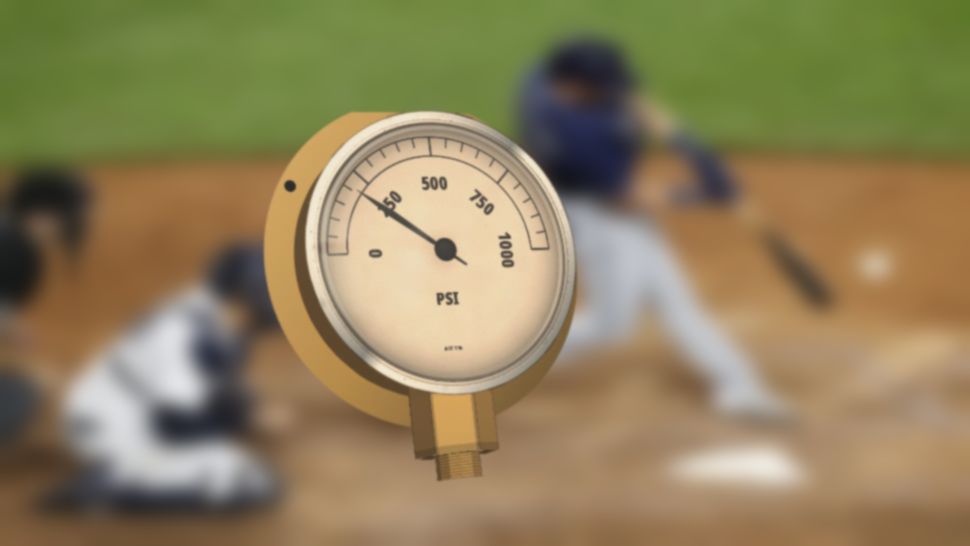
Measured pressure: 200 psi
